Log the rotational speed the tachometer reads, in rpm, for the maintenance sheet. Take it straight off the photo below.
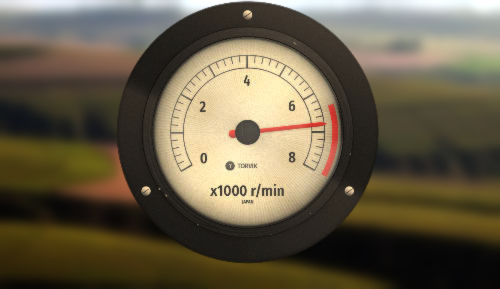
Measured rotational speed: 6800 rpm
